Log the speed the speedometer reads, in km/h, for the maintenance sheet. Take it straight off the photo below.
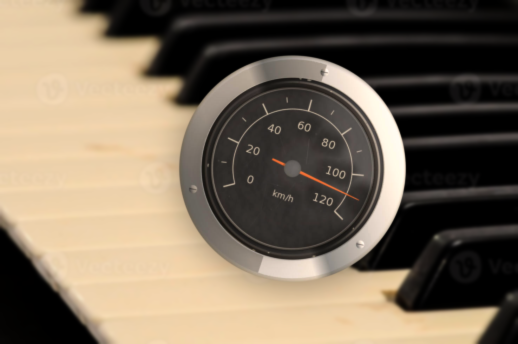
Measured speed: 110 km/h
